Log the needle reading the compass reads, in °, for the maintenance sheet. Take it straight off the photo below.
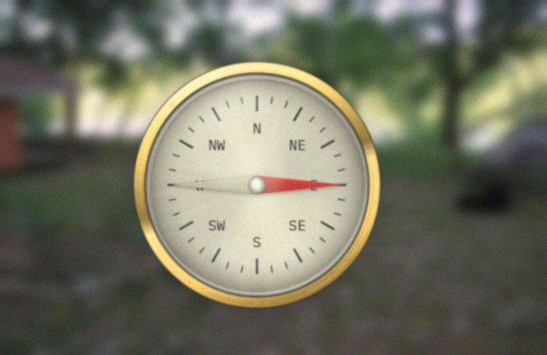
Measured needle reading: 90 °
